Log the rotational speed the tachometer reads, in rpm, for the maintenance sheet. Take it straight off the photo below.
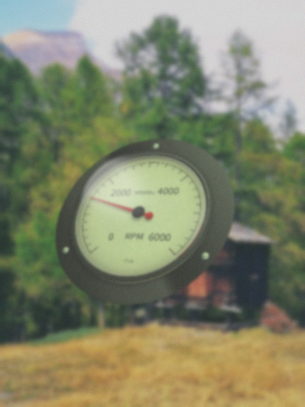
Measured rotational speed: 1400 rpm
